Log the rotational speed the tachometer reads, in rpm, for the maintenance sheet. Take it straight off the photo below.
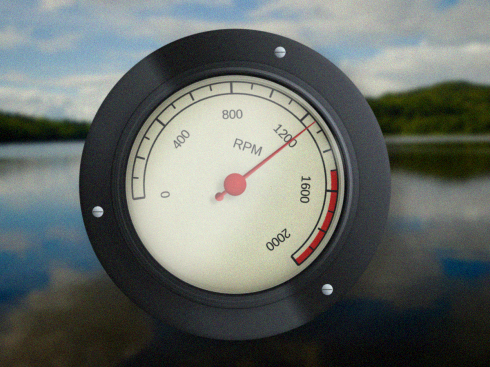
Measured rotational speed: 1250 rpm
